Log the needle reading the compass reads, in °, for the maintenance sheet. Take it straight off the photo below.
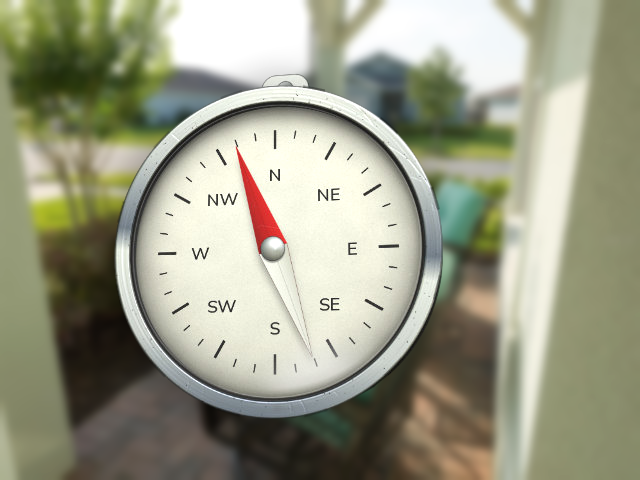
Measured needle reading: 340 °
